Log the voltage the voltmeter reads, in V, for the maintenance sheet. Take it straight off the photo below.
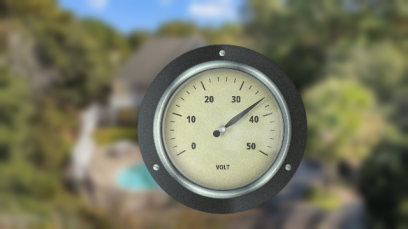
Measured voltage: 36 V
